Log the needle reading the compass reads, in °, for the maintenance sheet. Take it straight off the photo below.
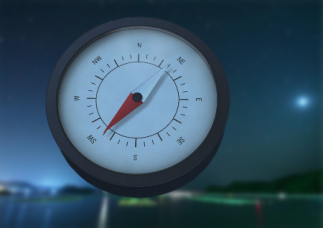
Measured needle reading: 220 °
